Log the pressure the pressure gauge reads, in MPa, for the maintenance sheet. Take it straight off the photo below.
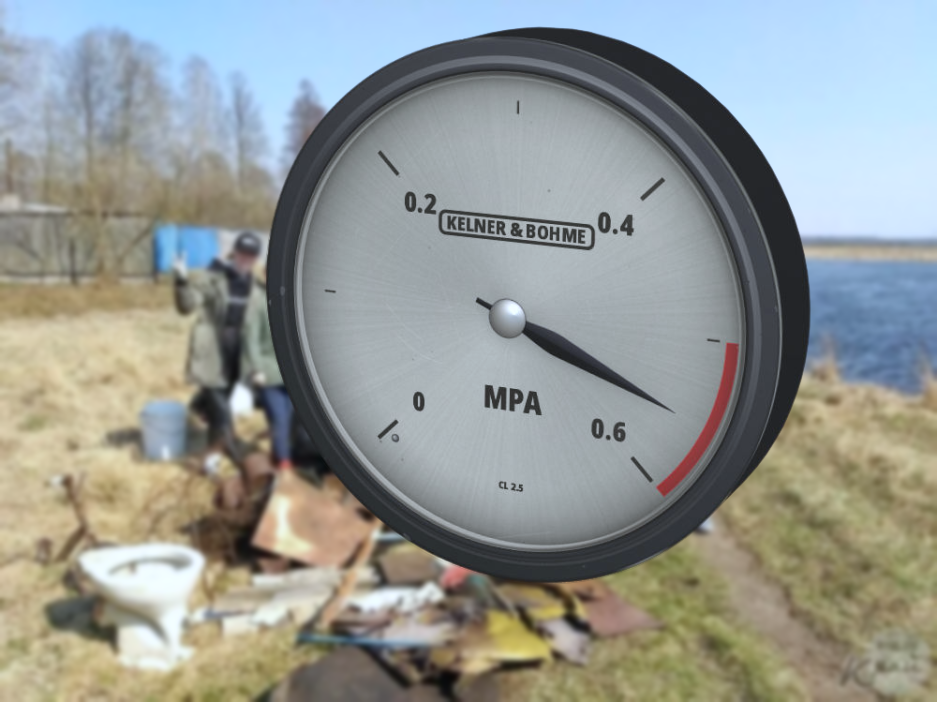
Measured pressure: 0.55 MPa
